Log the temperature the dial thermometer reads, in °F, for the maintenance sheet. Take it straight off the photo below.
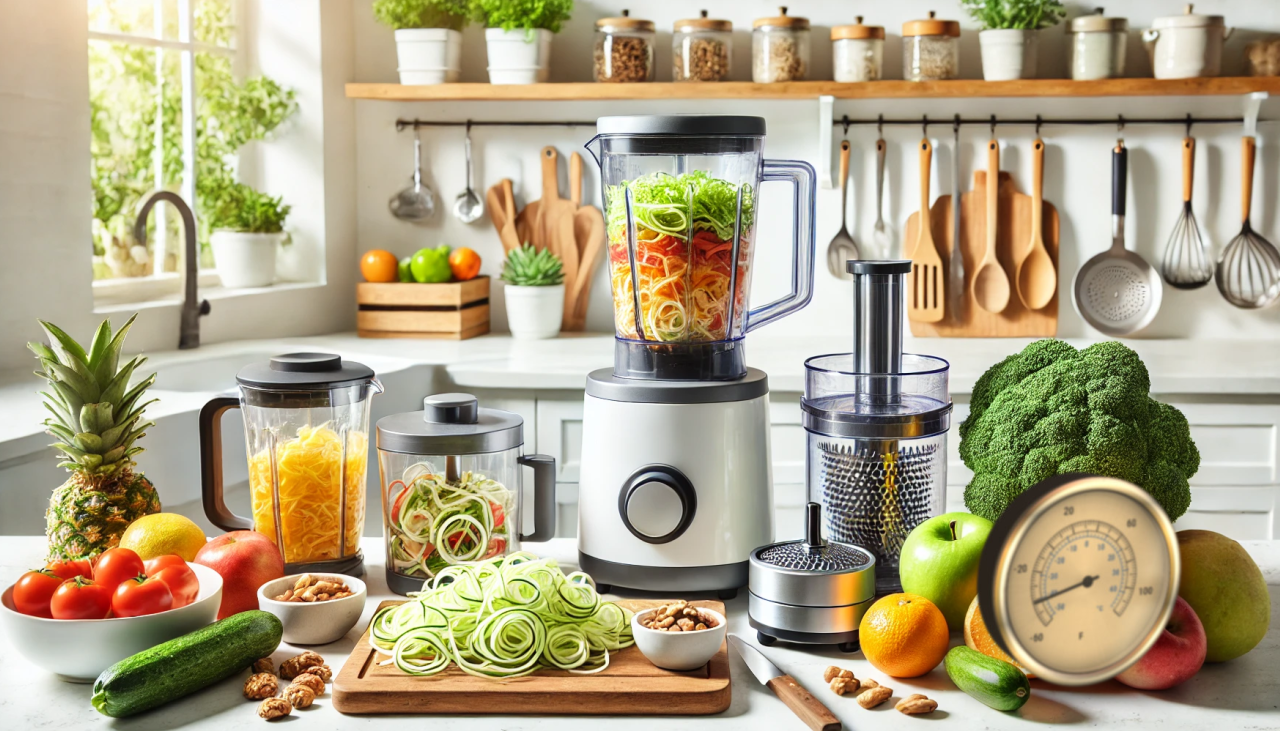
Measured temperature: -40 °F
